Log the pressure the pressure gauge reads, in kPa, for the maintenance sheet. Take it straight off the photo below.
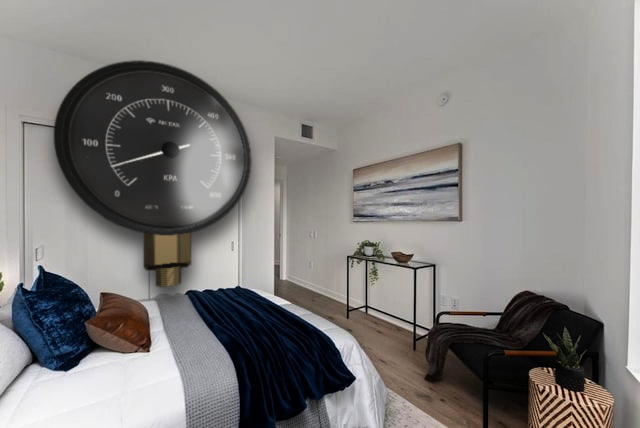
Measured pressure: 50 kPa
